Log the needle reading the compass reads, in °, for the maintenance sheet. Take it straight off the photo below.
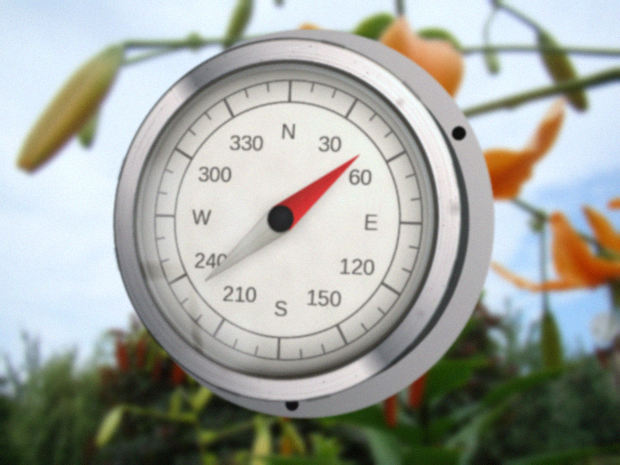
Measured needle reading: 50 °
